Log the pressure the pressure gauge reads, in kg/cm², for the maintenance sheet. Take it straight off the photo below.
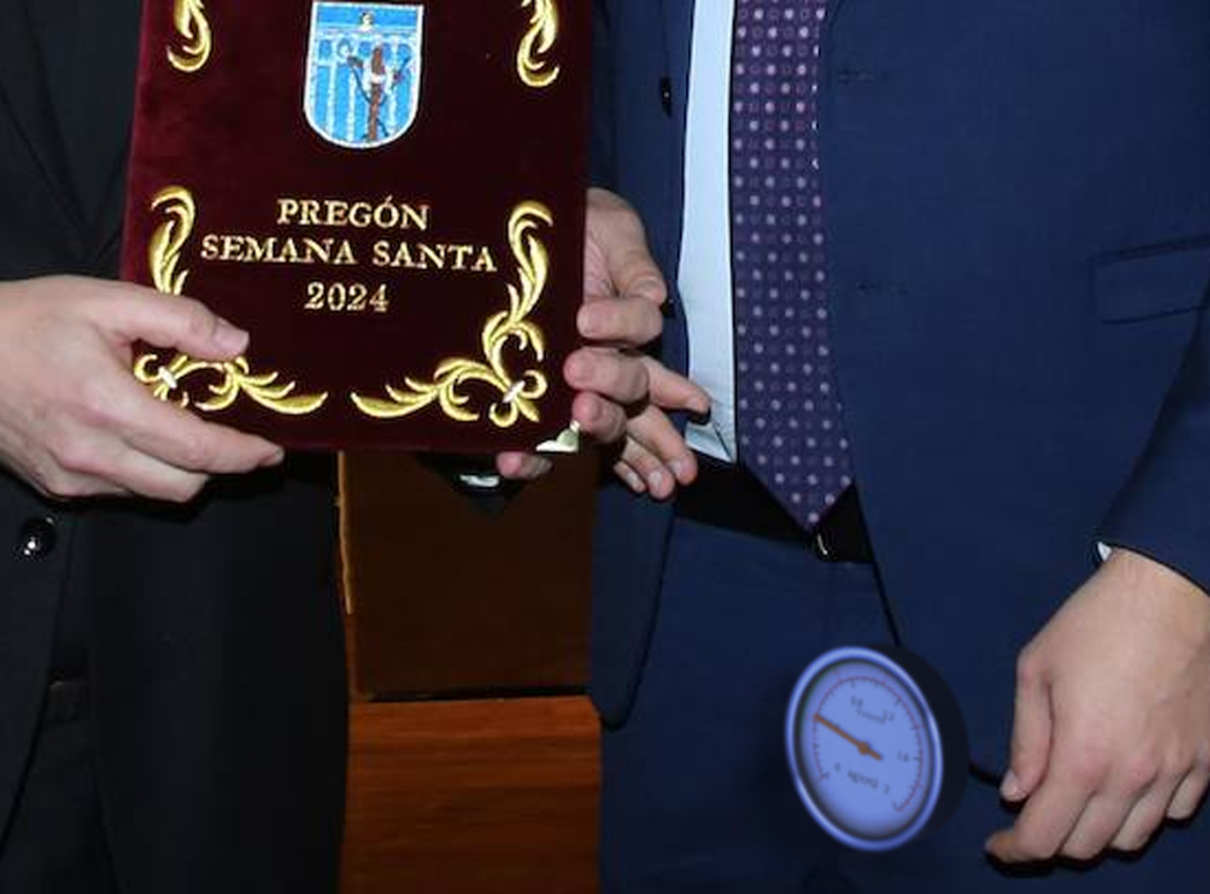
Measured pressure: 0.4 kg/cm²
